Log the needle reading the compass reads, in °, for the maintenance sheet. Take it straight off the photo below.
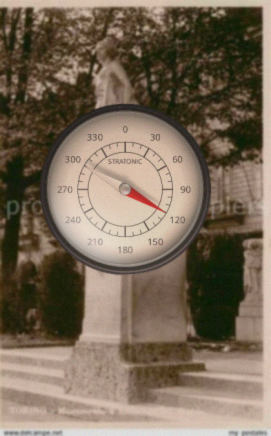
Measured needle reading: 120 °
